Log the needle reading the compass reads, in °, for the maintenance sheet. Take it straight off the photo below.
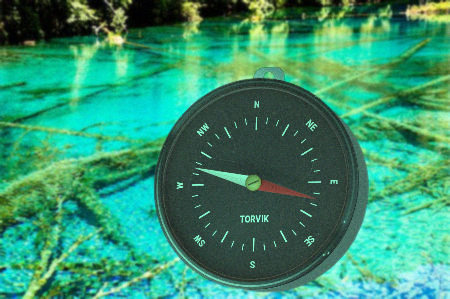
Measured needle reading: 105 °
